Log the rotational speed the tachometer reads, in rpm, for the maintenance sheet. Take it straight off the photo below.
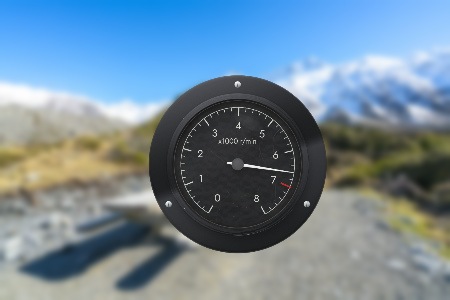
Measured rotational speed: 6600 rpm
